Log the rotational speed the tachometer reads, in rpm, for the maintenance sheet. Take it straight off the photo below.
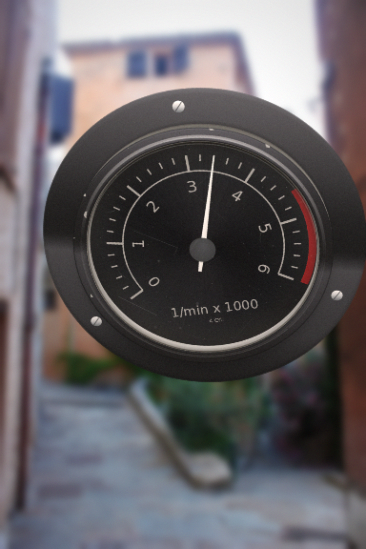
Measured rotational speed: 3400 rpm
